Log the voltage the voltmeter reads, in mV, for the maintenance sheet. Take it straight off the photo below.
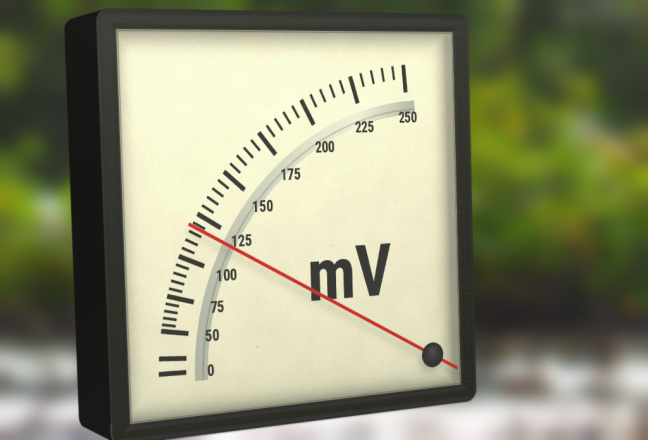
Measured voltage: 117.5 mV
